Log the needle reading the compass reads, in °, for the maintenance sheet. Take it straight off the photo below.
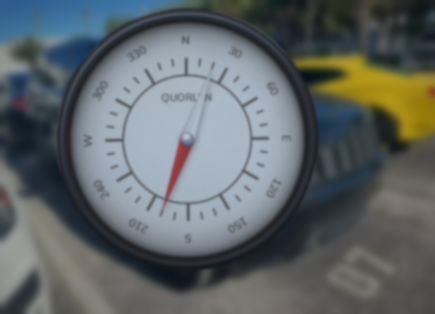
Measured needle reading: 200 °
